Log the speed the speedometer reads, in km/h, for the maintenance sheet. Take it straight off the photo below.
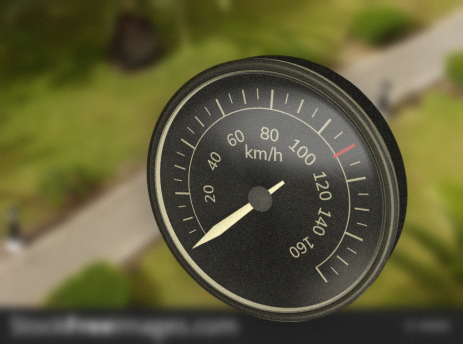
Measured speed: 0 km/h
